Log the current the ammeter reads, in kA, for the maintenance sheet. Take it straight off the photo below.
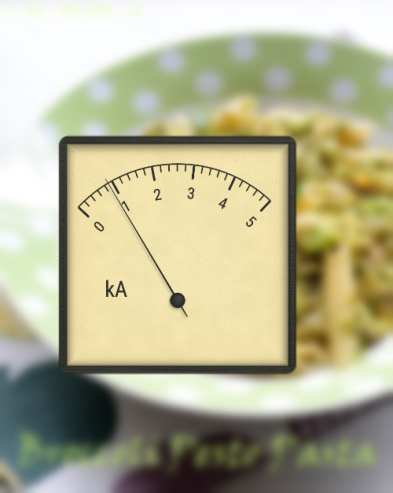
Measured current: 0.9 kA
